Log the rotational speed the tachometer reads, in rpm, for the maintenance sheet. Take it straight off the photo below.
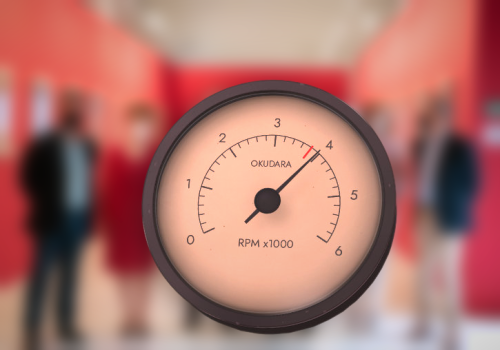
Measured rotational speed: 4000 rpm
